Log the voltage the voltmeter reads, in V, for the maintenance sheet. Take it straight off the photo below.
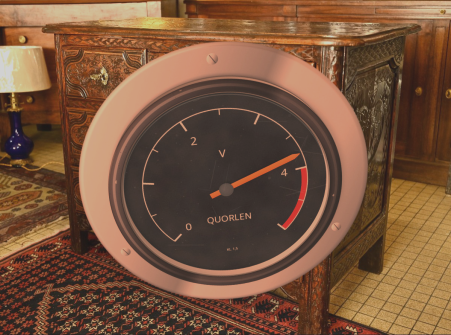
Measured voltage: 3.75 V
